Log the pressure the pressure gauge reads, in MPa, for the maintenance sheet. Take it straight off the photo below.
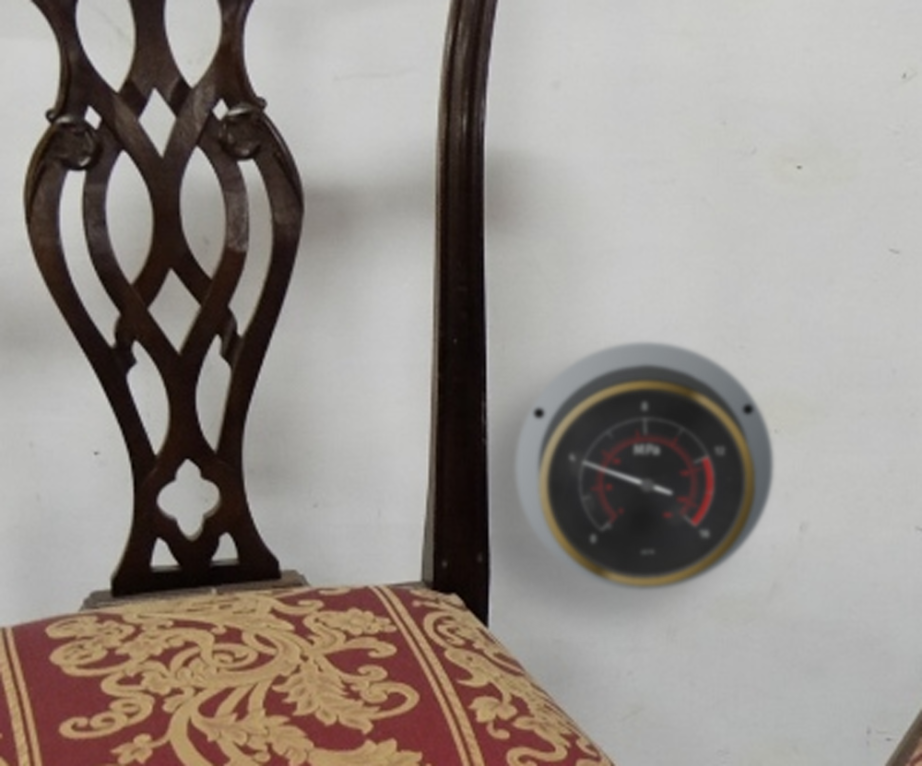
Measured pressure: 4 MPa
